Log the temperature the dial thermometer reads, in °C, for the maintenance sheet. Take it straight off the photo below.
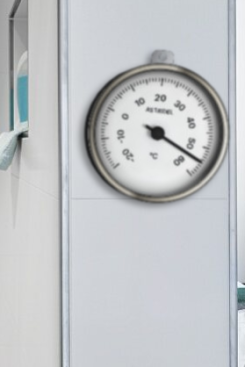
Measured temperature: 55 °C
